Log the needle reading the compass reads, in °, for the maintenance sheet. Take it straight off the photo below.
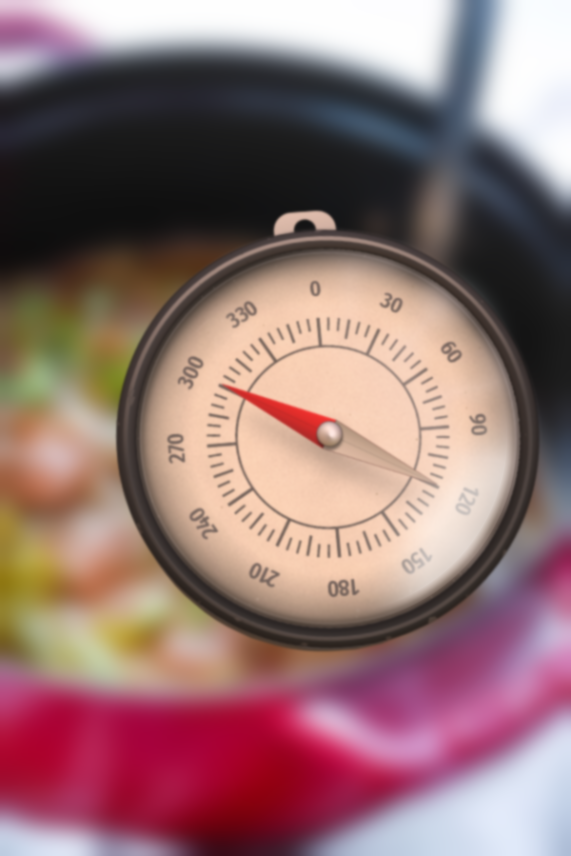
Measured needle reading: 300 °
